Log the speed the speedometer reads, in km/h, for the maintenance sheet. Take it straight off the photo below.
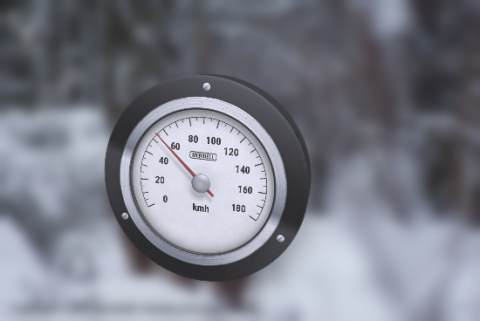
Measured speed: 55 km/h
